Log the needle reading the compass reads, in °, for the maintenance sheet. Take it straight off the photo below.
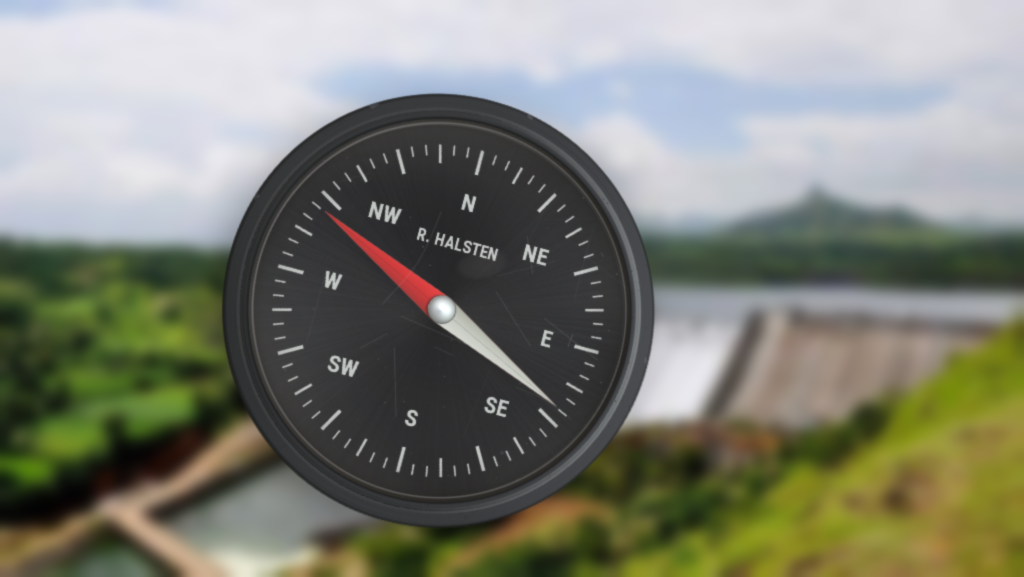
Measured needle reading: 295 °
